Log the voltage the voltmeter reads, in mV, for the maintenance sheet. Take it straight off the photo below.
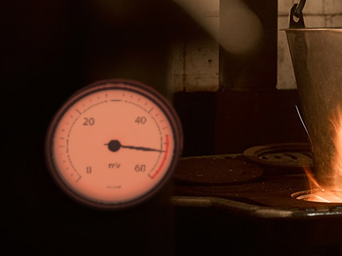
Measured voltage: 52 mV
